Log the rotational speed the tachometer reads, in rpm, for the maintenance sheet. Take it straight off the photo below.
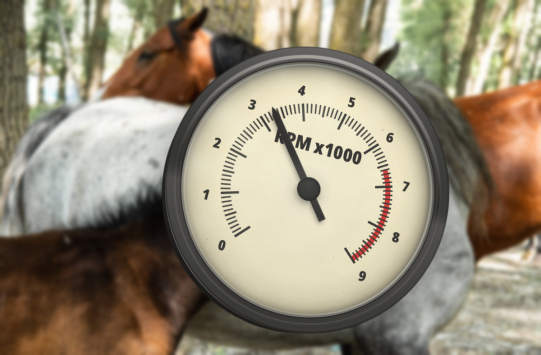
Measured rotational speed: 3300 rpm
